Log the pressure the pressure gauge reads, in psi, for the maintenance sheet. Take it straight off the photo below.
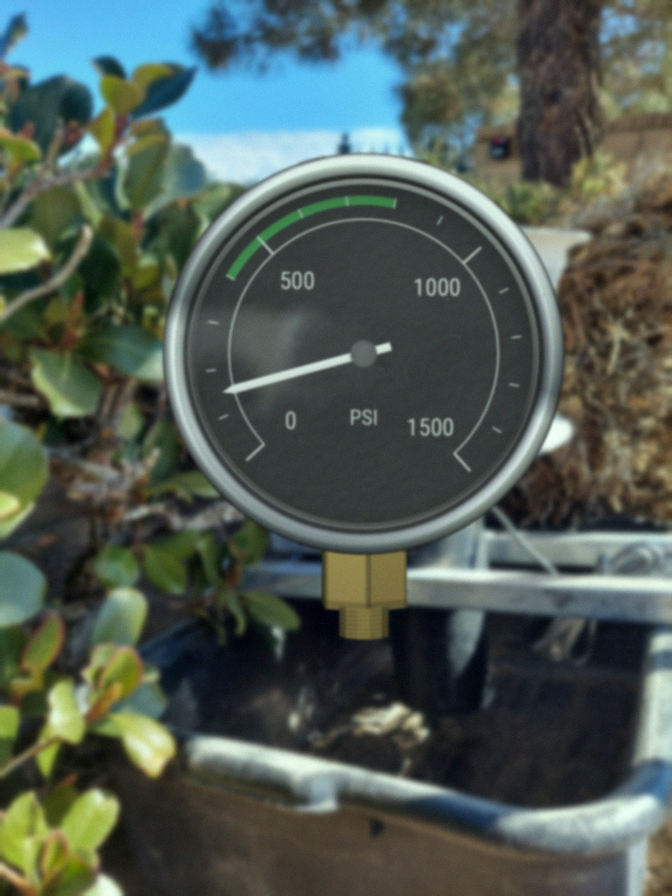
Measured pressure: 150 psi
